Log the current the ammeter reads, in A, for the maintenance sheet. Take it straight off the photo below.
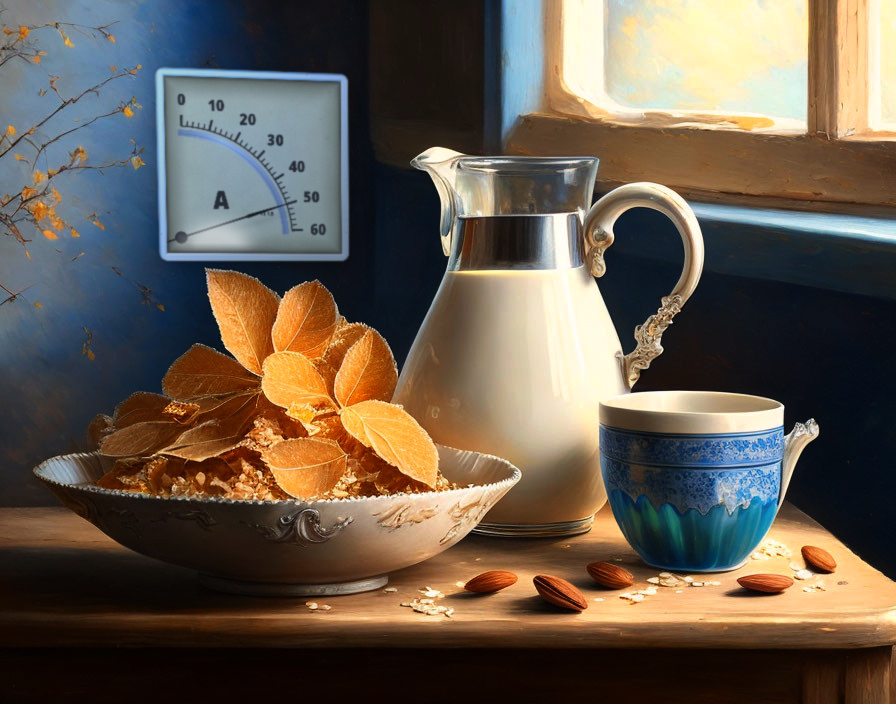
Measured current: 50 A
